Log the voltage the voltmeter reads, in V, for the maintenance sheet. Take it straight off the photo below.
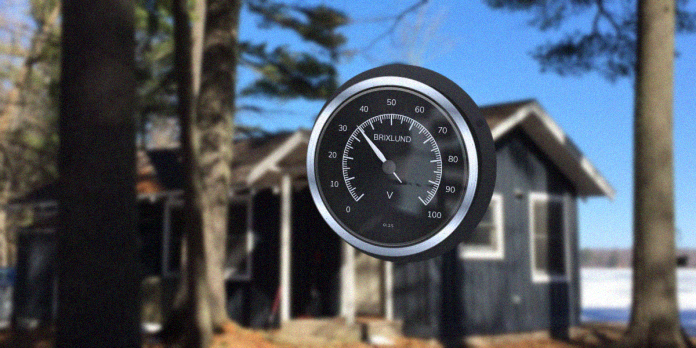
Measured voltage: 35 V
